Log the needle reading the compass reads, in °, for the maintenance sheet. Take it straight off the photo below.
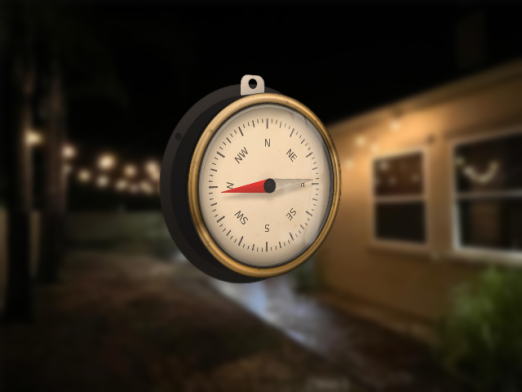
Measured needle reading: 265 °
